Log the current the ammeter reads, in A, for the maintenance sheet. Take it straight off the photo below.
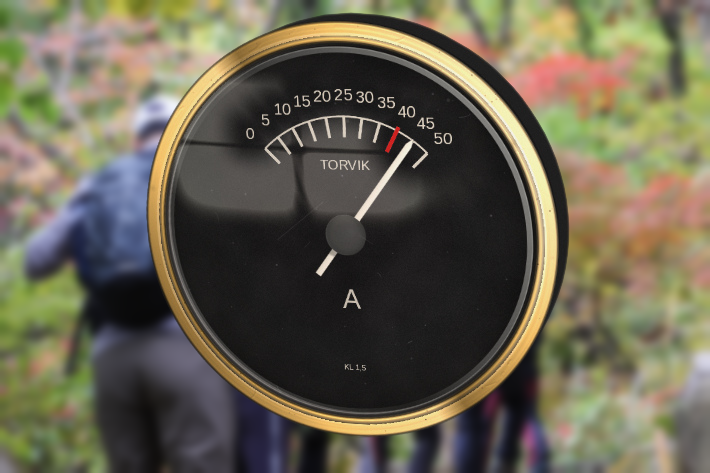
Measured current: 45 A
